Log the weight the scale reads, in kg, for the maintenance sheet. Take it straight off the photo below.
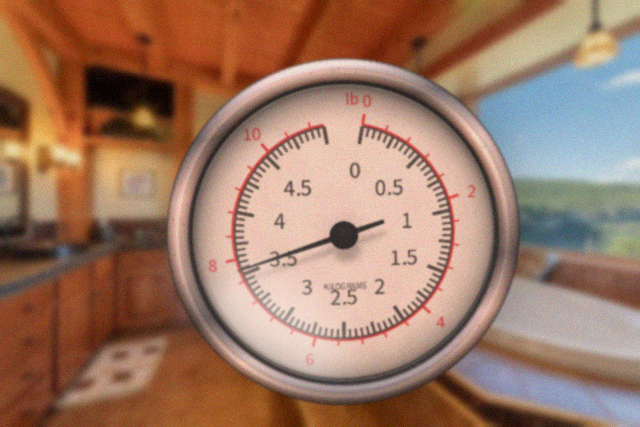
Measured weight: 3.55 kg
